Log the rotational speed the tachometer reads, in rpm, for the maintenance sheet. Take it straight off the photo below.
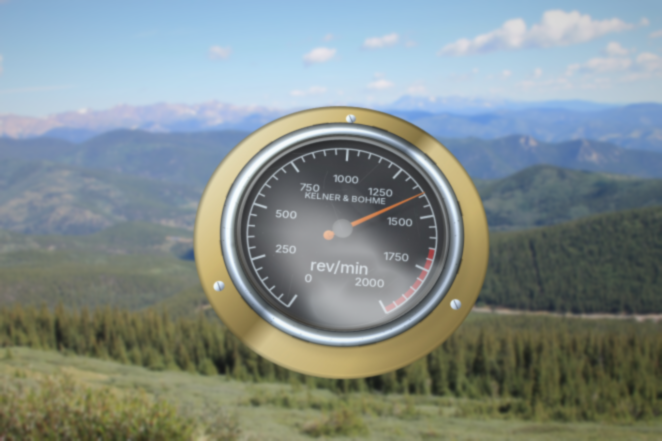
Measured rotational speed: 1400 rpm
